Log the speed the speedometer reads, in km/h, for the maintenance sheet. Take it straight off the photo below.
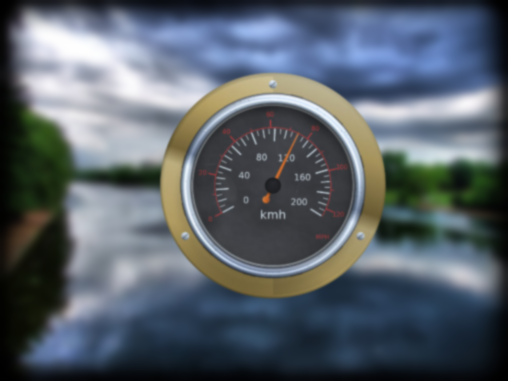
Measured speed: 120 km/h
